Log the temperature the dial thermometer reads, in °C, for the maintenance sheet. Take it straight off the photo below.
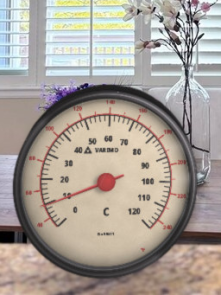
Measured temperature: 10 °C
